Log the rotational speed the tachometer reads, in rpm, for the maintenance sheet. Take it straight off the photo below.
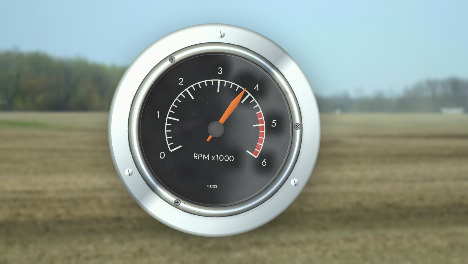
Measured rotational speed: 3800 rpm
